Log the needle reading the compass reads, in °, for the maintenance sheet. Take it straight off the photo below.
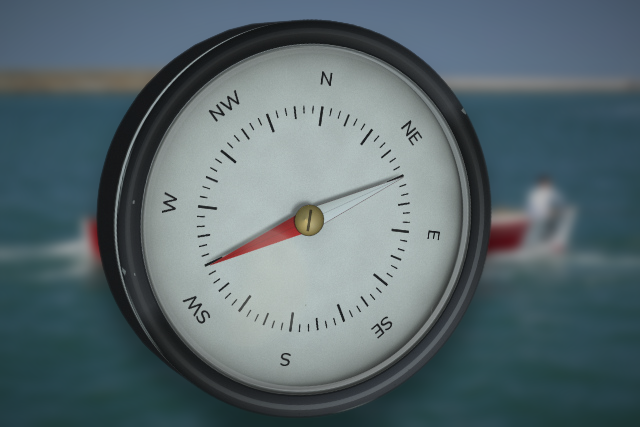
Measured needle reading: 240 °
